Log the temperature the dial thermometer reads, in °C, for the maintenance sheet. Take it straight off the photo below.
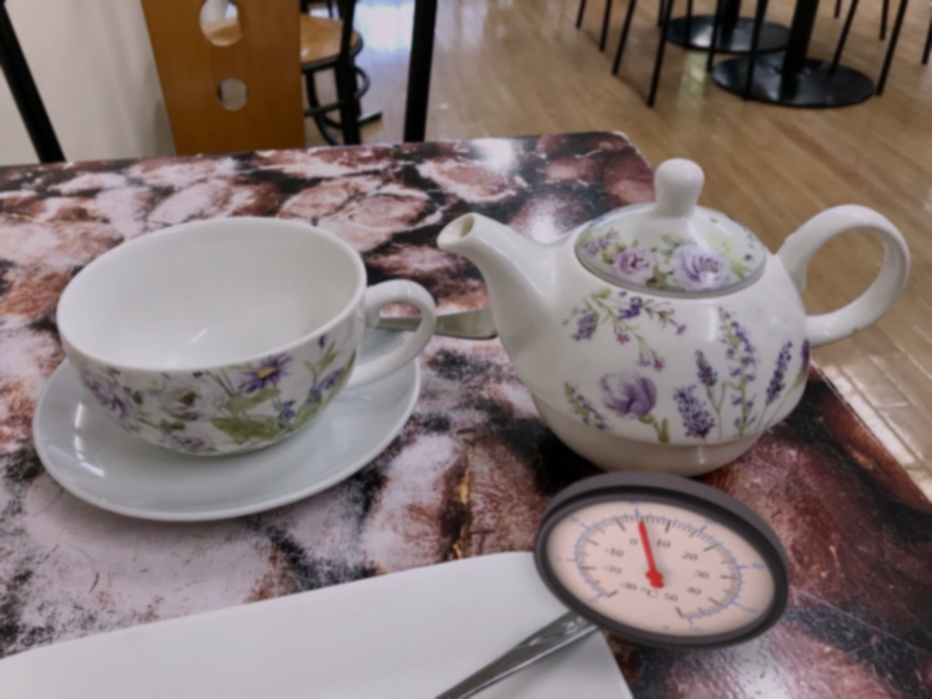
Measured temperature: 5 °C
